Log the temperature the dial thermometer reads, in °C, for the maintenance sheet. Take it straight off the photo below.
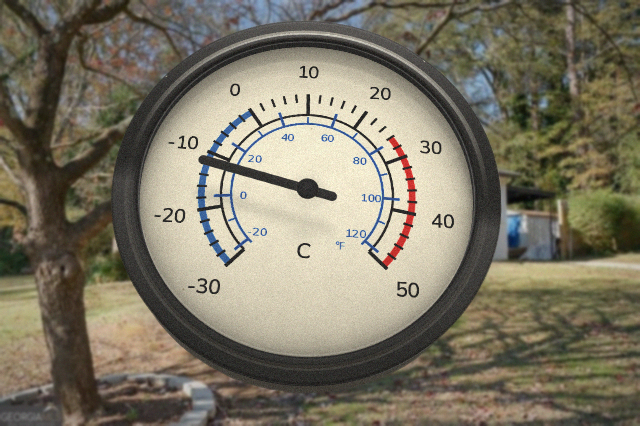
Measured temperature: -12 °C
